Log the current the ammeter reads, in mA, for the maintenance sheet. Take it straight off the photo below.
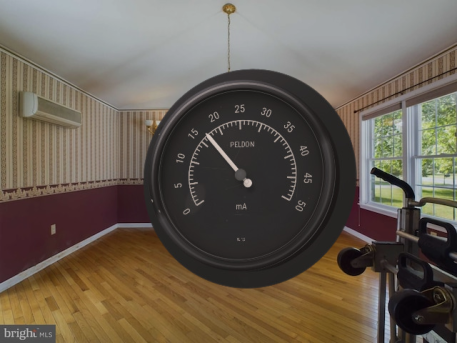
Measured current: 17 mA
